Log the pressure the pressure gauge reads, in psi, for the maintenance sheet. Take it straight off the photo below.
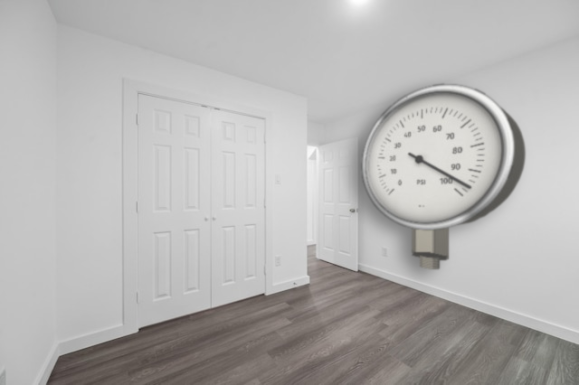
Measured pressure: 96 psi
